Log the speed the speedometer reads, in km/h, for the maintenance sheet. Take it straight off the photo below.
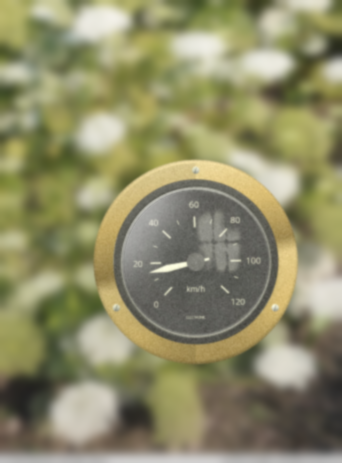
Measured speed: 15 km/h
